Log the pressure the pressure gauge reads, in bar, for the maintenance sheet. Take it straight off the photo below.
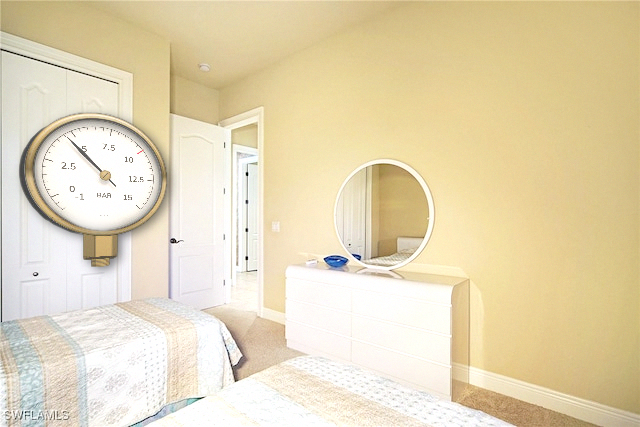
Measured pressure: 4.5 bar
